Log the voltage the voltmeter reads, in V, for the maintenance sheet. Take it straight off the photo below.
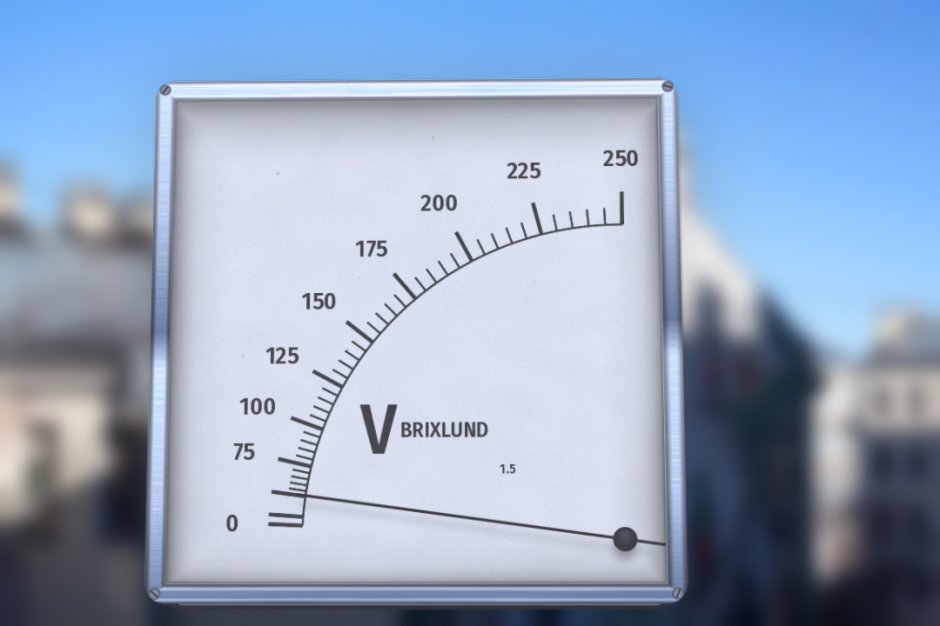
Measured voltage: 50 V
